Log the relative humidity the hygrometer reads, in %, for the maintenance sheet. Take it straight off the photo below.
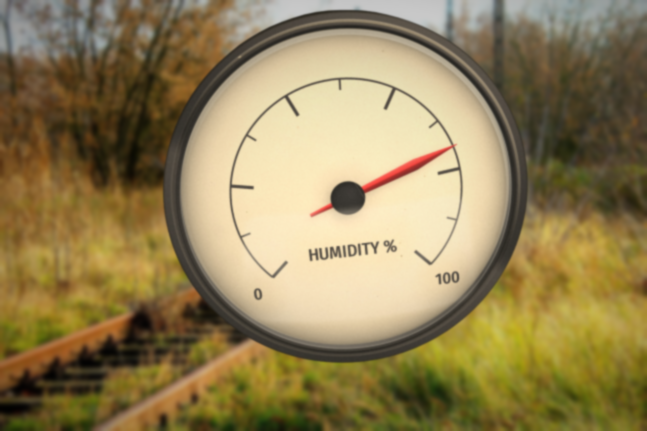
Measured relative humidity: 75 %
